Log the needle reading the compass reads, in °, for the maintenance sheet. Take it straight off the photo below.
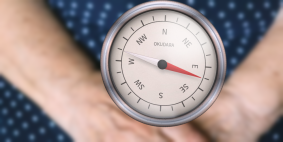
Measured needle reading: 105 °
